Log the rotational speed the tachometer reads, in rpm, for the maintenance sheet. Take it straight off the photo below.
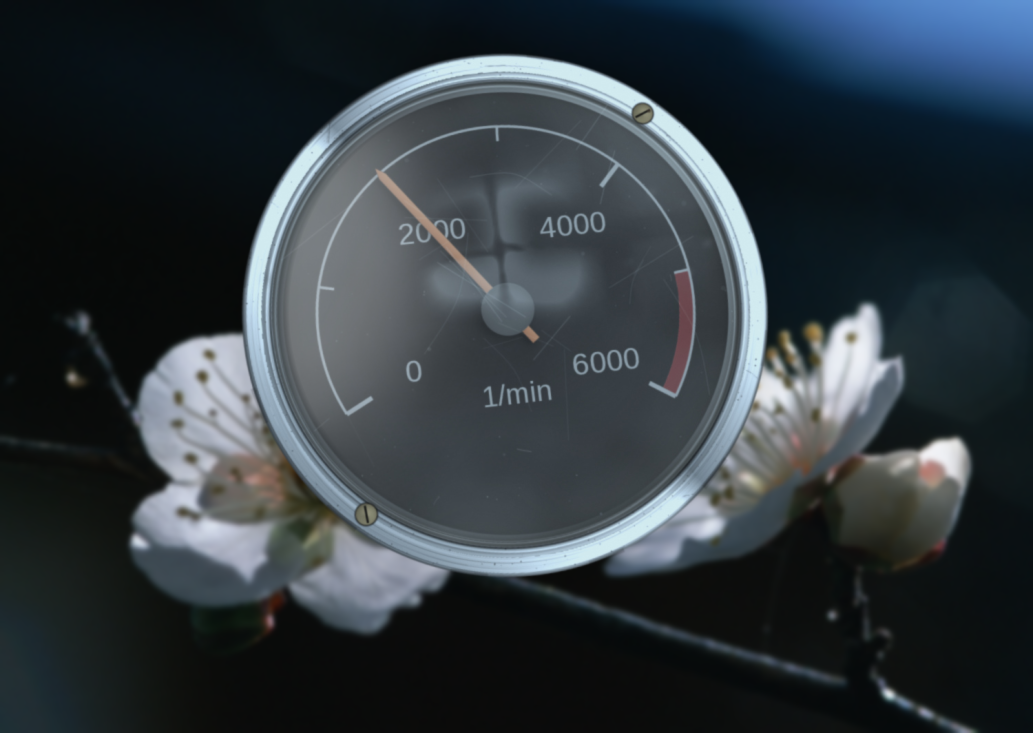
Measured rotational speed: 2000 rpm
